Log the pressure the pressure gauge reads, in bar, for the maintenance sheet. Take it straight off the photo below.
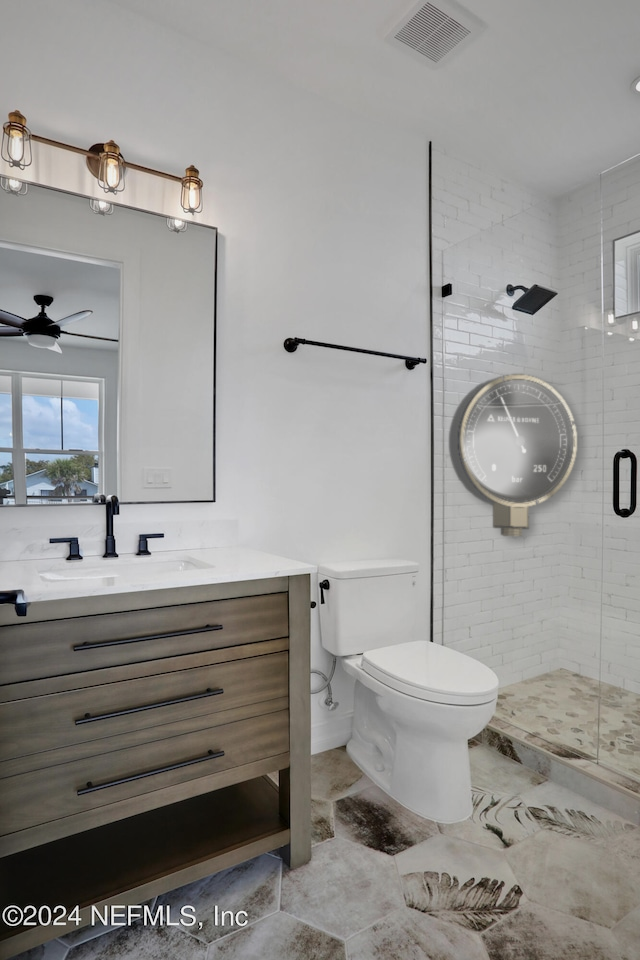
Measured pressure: 100 bar
